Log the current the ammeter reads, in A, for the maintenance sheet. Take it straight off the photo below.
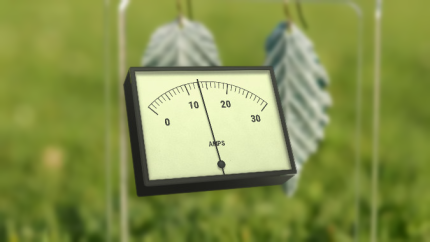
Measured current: 13 A
